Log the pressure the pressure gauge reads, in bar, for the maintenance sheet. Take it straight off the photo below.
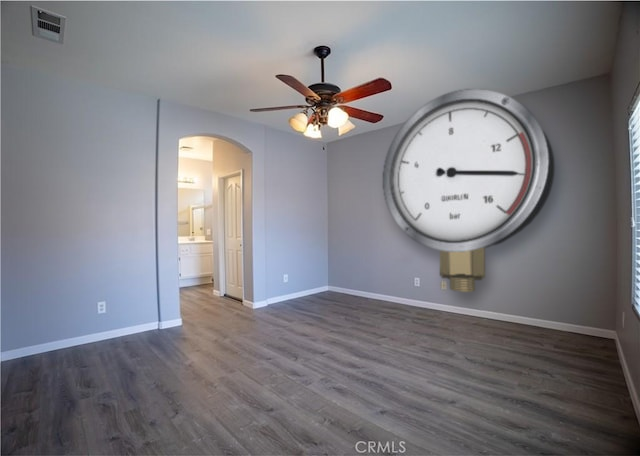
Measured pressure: 14 bar
